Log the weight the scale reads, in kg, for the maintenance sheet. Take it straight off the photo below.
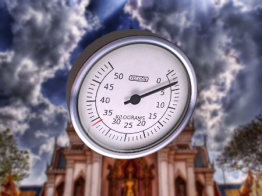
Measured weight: 3 kg
